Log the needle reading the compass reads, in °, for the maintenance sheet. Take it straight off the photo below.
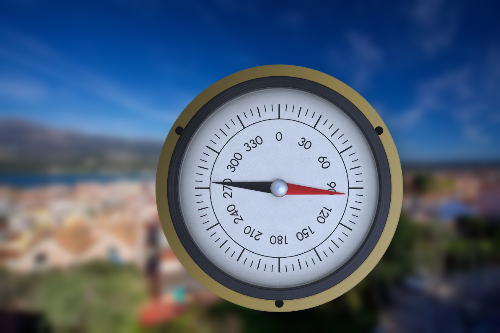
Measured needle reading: 95 °
